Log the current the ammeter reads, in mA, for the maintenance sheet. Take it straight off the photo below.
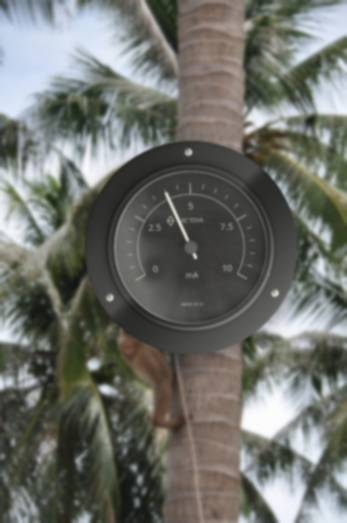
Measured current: 4 mA
